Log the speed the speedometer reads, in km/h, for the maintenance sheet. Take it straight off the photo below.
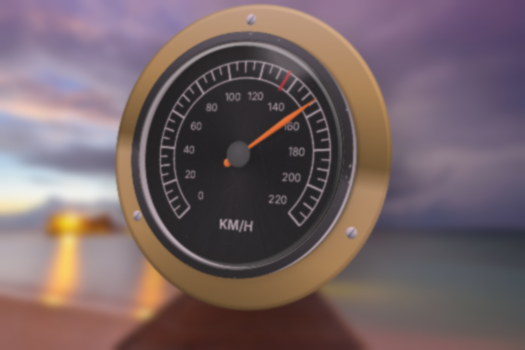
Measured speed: 155 km/h
